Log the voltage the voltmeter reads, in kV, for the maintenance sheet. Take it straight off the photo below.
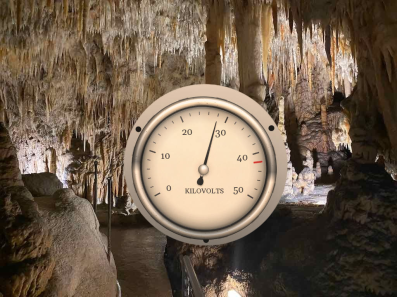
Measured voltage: 28 kV
